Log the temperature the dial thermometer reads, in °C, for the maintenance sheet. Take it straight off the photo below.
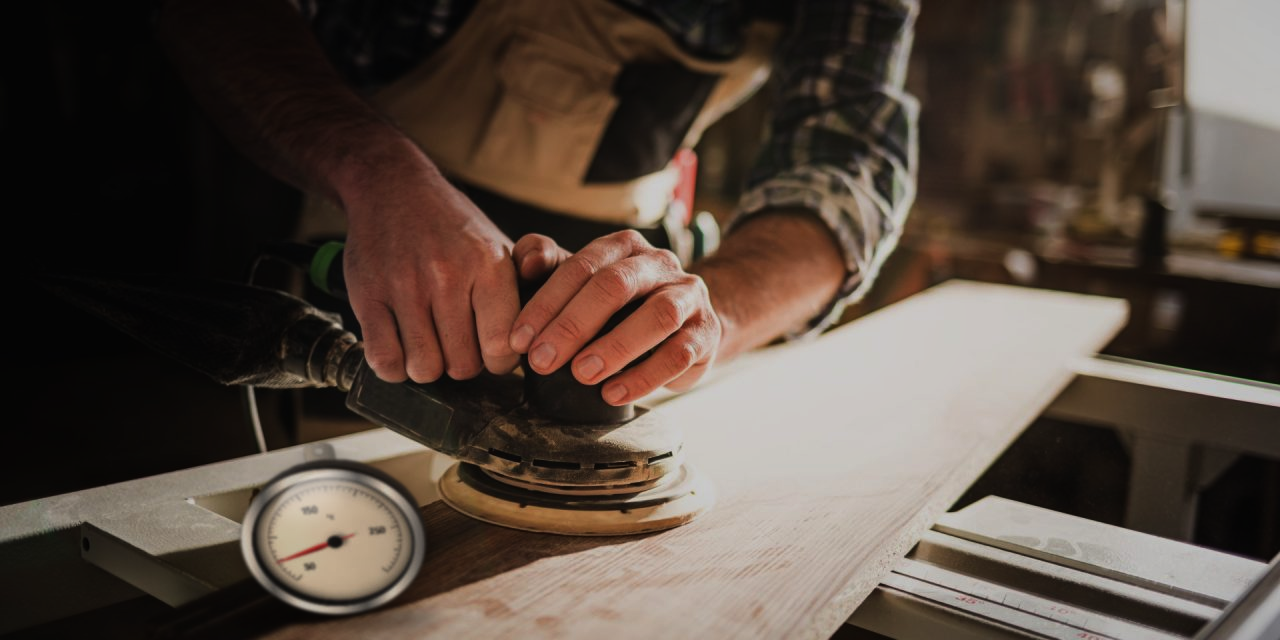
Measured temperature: 75 °C
